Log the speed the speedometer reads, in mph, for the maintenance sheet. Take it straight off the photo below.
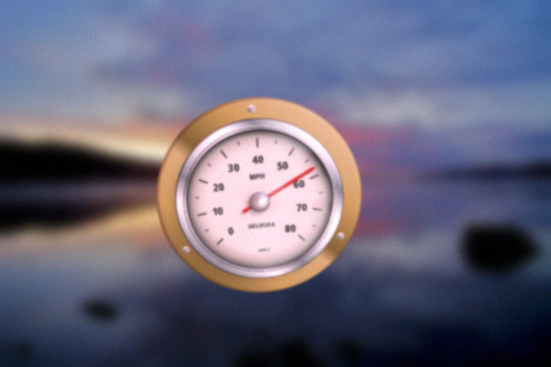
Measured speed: 57.5 mph
